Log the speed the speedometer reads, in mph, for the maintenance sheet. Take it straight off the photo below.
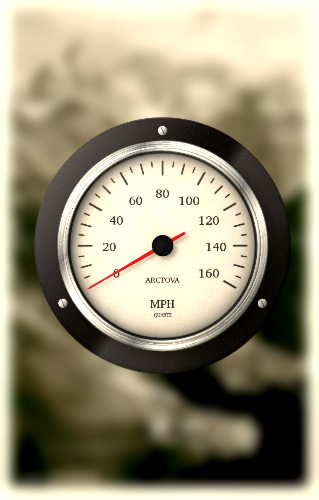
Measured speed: 0 mph
